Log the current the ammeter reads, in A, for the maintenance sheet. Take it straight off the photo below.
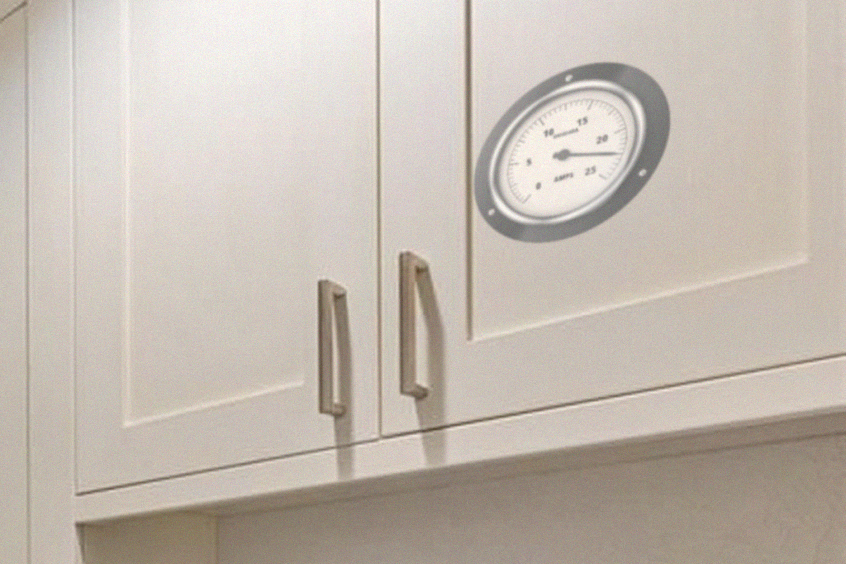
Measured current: 22.5 A
